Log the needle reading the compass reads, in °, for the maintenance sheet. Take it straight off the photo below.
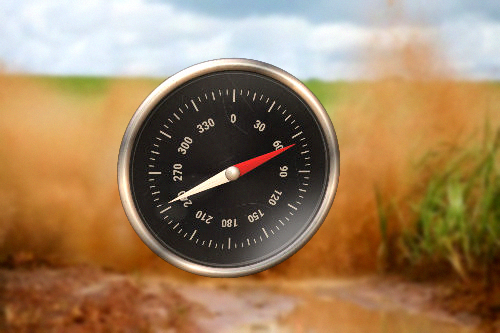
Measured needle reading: 65 °
